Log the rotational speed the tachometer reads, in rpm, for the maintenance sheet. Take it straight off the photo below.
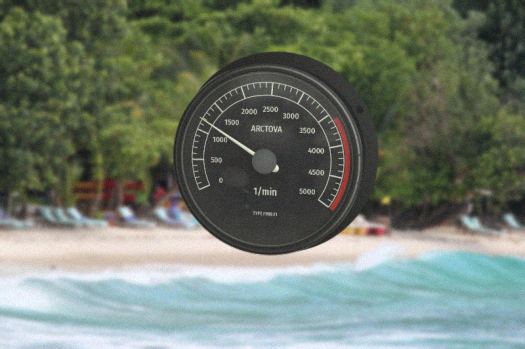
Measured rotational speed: 1200 rpm
